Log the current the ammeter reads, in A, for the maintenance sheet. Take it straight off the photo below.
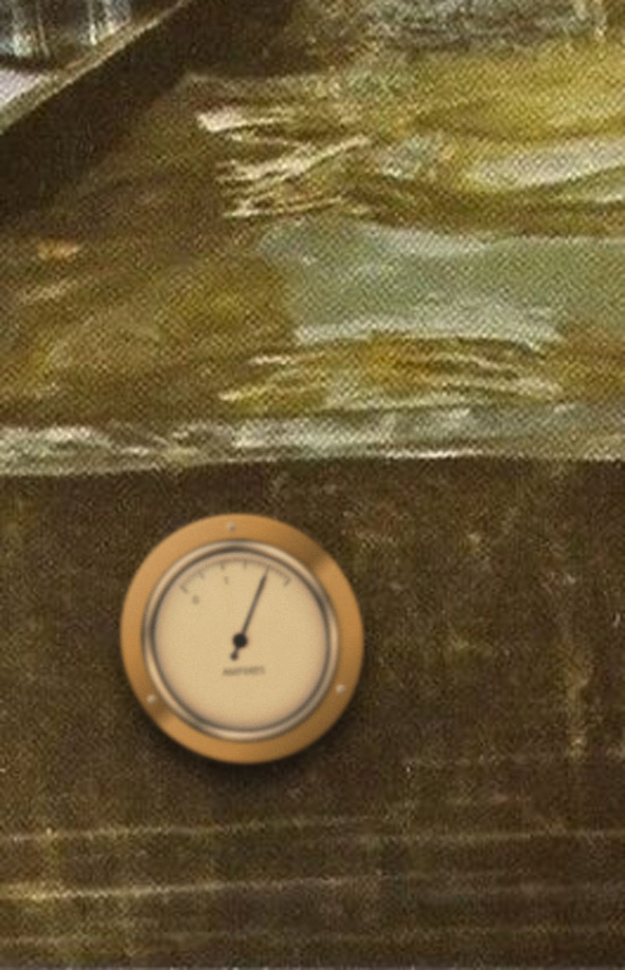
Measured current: 2 A
